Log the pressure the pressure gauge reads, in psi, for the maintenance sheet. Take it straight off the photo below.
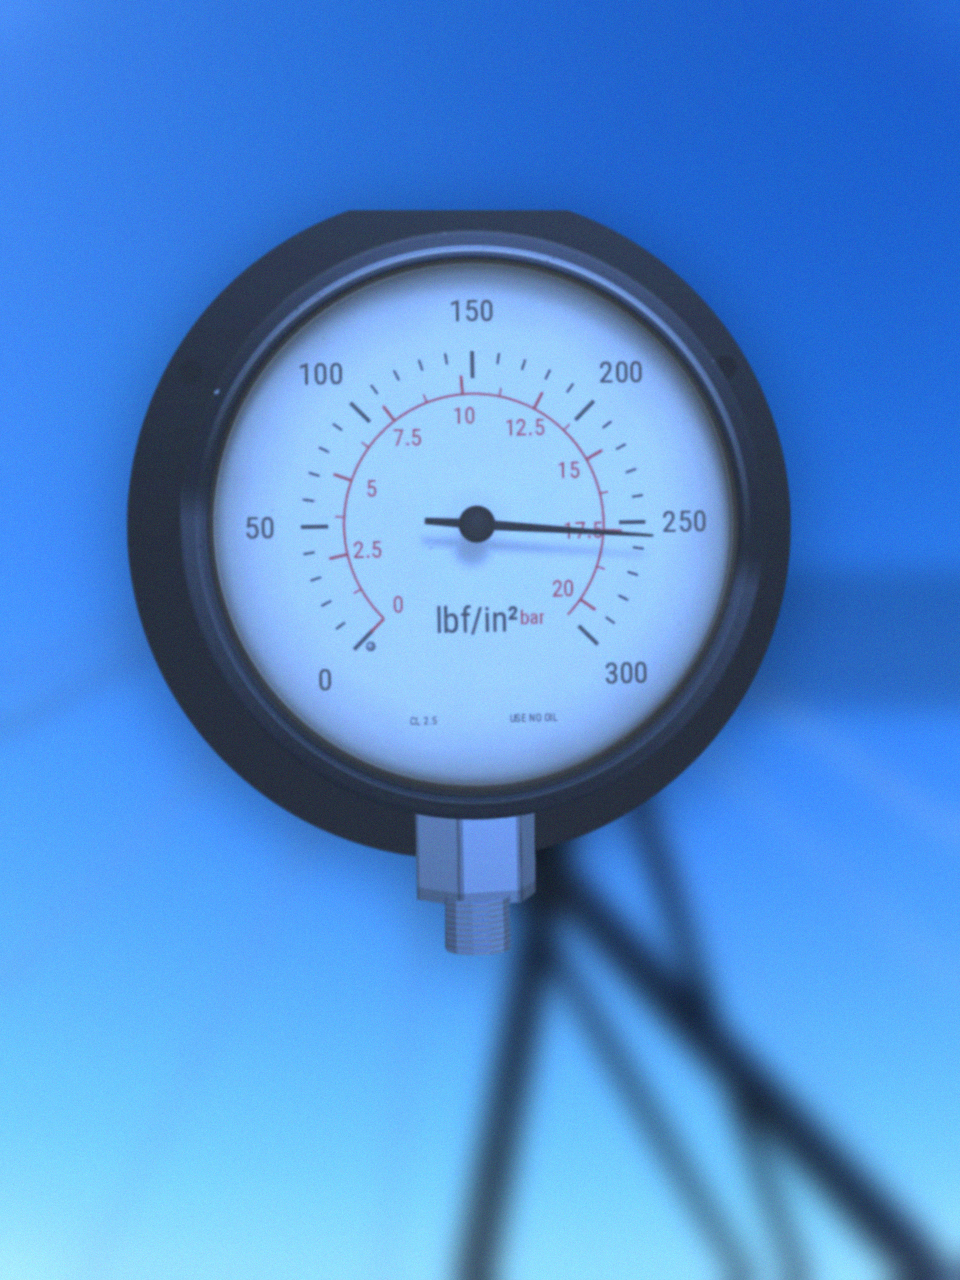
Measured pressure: 255 psi
